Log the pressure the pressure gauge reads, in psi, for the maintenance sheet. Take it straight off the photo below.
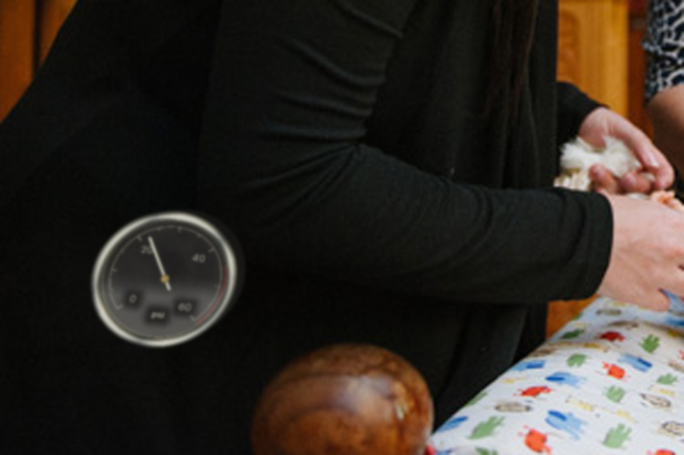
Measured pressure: 22.5 psi
